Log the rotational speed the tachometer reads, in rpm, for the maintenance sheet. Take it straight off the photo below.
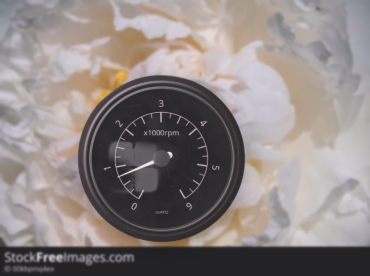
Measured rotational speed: 750 rpm
